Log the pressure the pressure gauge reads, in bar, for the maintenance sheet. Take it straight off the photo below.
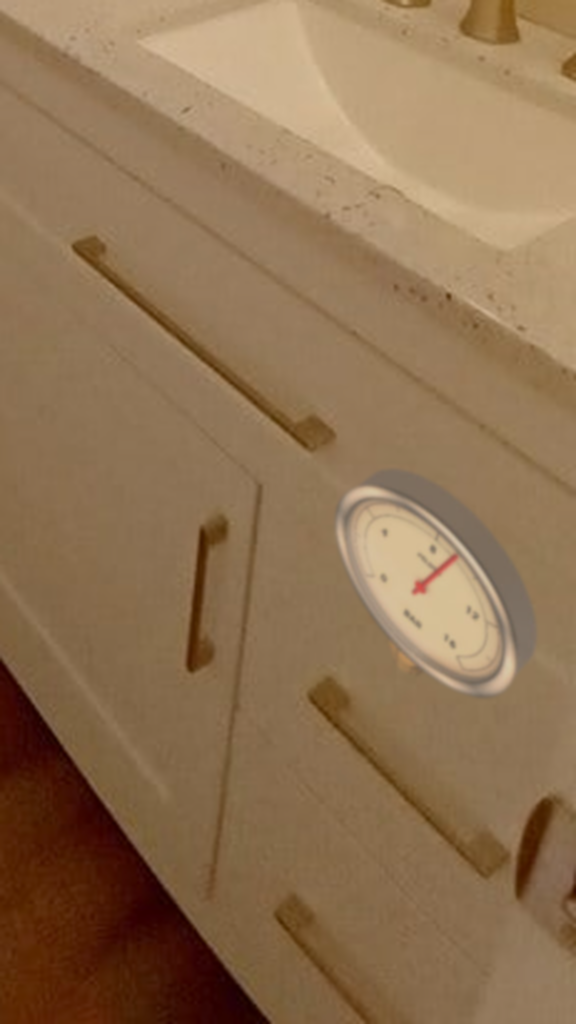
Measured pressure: 9 bar
